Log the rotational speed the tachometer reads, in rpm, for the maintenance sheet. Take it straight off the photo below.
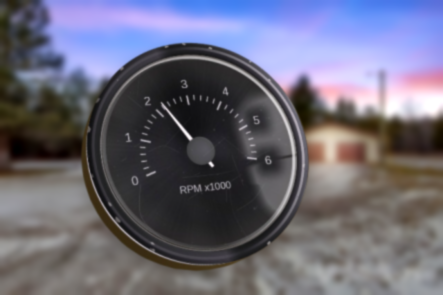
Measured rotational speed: 2200 rpm
